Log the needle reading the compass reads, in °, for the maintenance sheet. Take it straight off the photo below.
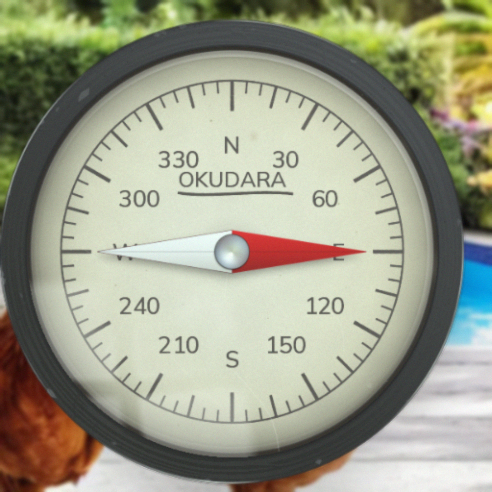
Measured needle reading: 90 °
